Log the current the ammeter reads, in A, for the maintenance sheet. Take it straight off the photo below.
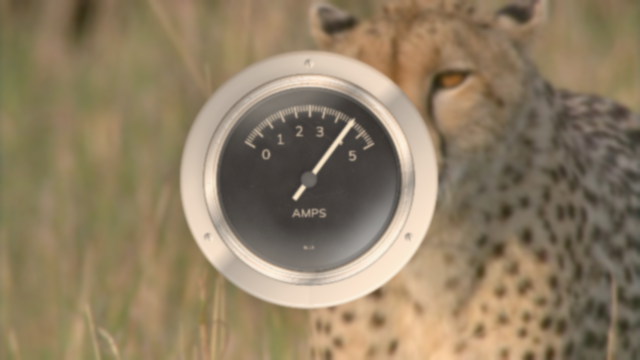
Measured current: 4 A
